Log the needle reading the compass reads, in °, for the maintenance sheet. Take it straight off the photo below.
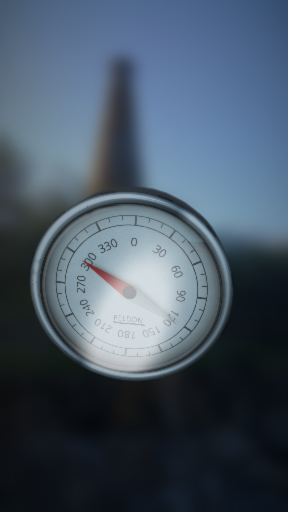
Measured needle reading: 300 °
